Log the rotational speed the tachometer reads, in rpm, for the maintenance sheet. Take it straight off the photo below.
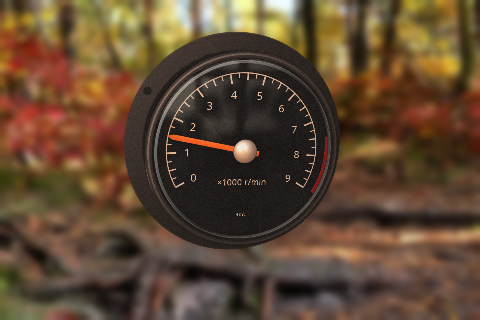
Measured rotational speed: 1500 rpm
